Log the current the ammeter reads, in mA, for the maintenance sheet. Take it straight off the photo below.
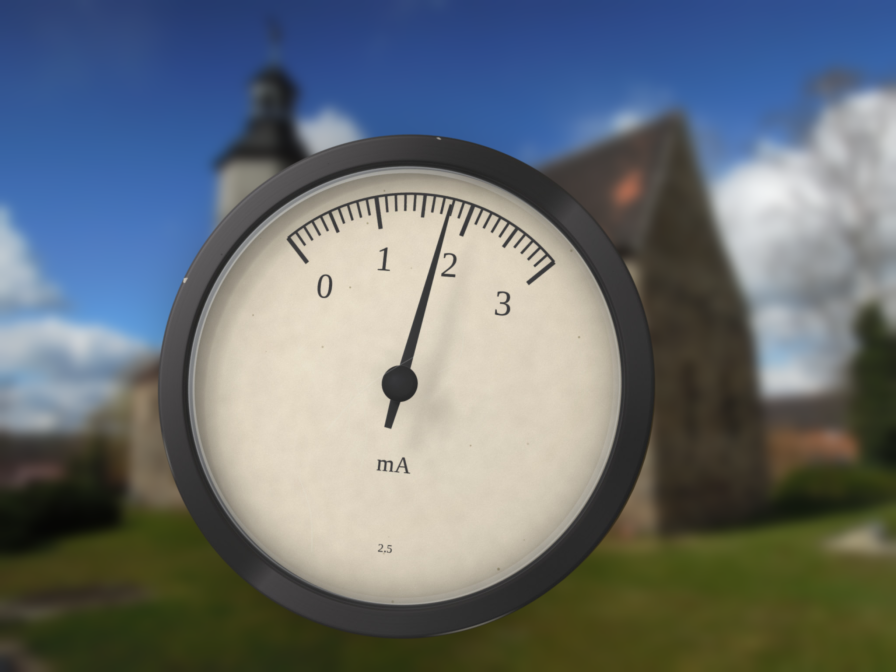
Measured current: 1.8 mA
